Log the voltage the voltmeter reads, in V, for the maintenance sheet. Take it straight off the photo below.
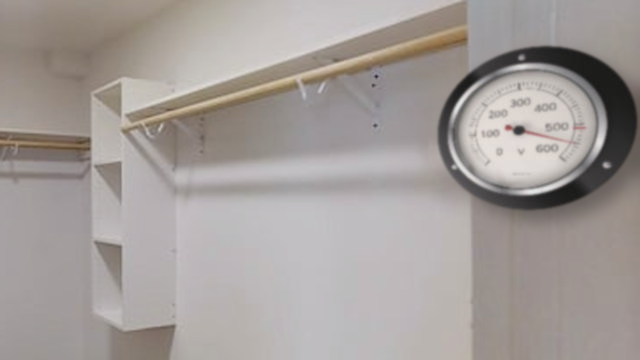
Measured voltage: 550 V
